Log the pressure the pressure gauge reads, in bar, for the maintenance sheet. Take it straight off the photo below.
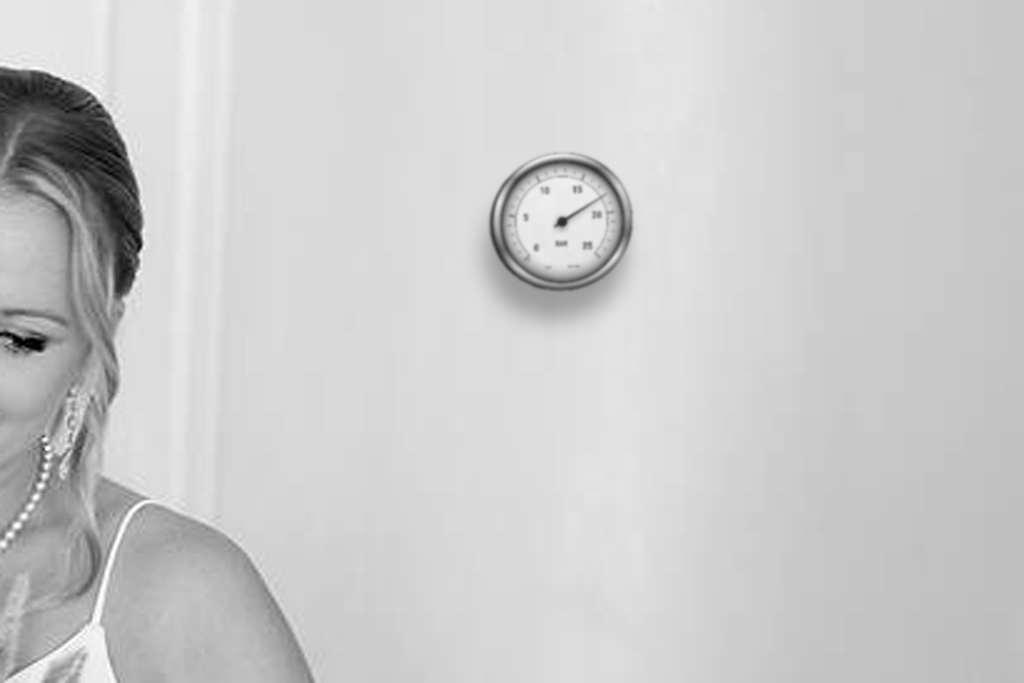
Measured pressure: 18 bar
